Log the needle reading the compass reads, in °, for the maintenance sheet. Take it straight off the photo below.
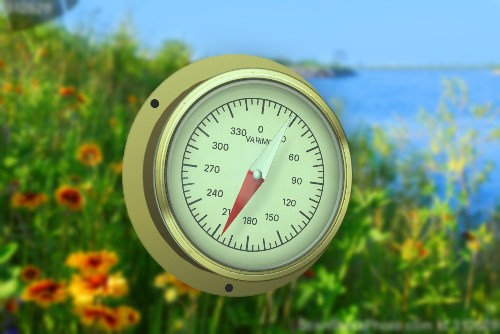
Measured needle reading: 205 °
